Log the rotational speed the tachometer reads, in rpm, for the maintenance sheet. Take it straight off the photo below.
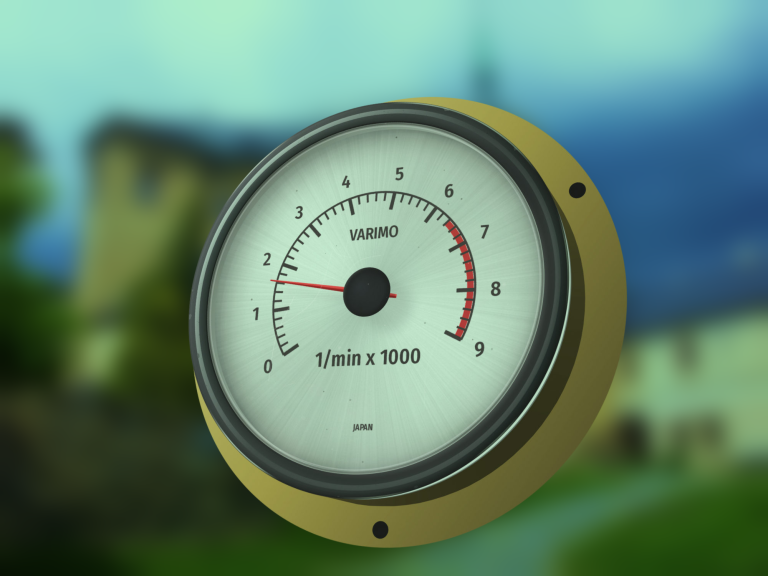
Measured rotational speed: 1600 rpm
